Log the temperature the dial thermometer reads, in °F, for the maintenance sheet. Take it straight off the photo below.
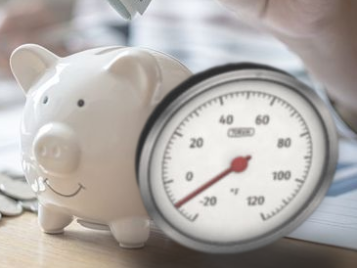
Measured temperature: -10 °F
